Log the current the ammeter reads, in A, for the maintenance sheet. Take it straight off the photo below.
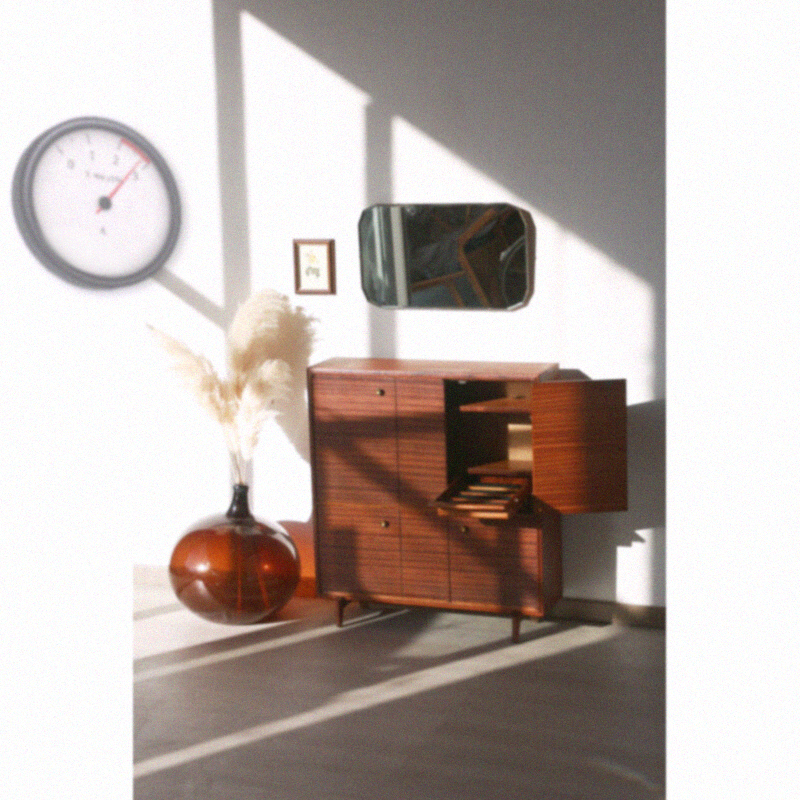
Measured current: 2.75 A
